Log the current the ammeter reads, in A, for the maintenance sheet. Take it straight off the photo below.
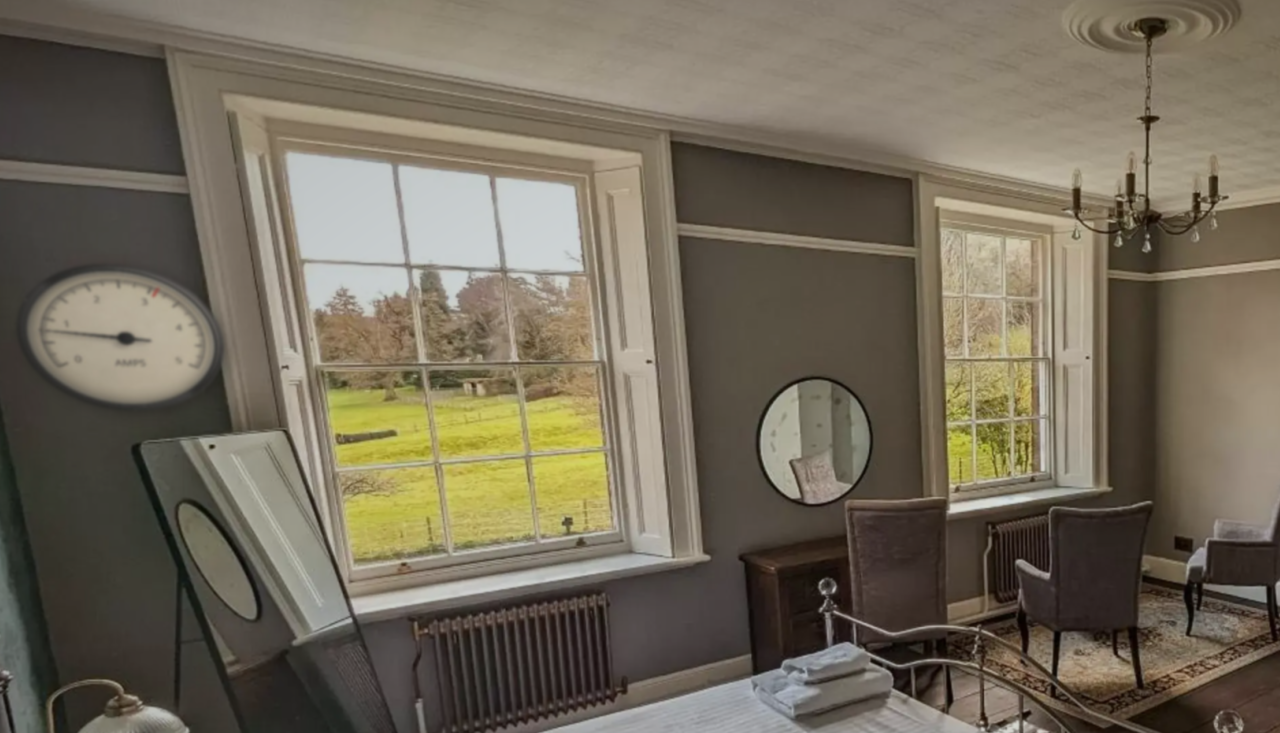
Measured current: 0.75 A
